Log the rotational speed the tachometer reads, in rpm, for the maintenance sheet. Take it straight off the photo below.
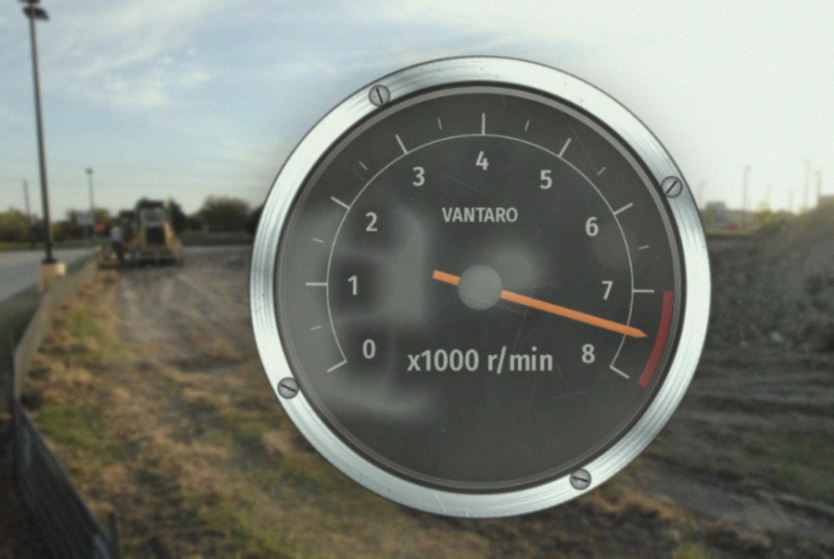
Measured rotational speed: 7500 rpm
